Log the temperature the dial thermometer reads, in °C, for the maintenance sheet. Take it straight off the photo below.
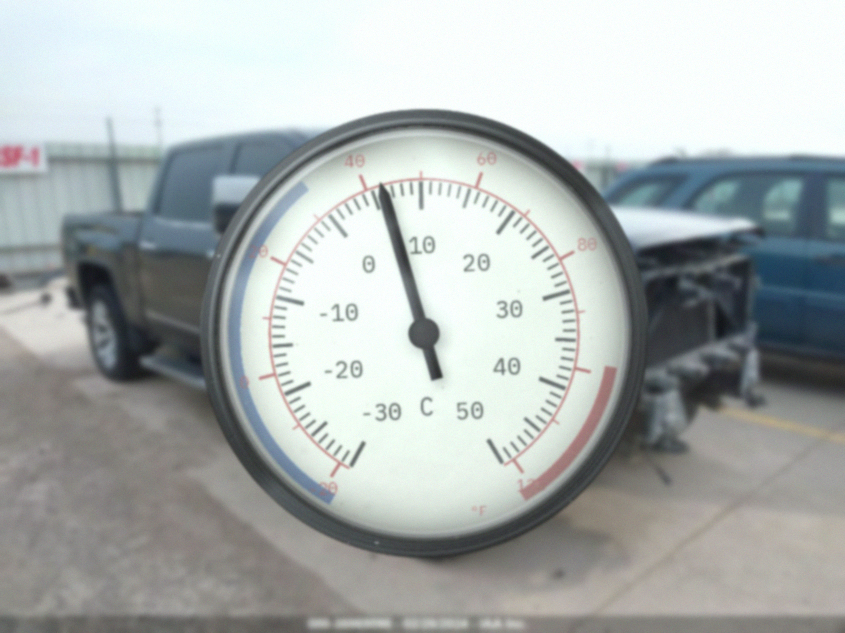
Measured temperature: 6 °C
